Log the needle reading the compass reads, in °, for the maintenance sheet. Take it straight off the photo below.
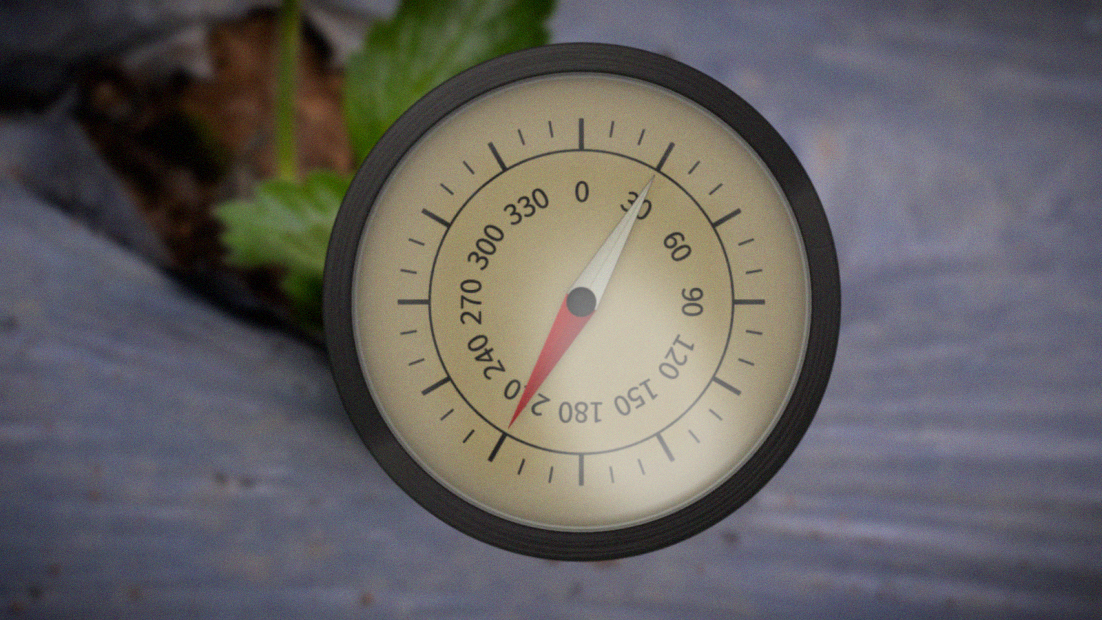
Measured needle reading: 210 °
